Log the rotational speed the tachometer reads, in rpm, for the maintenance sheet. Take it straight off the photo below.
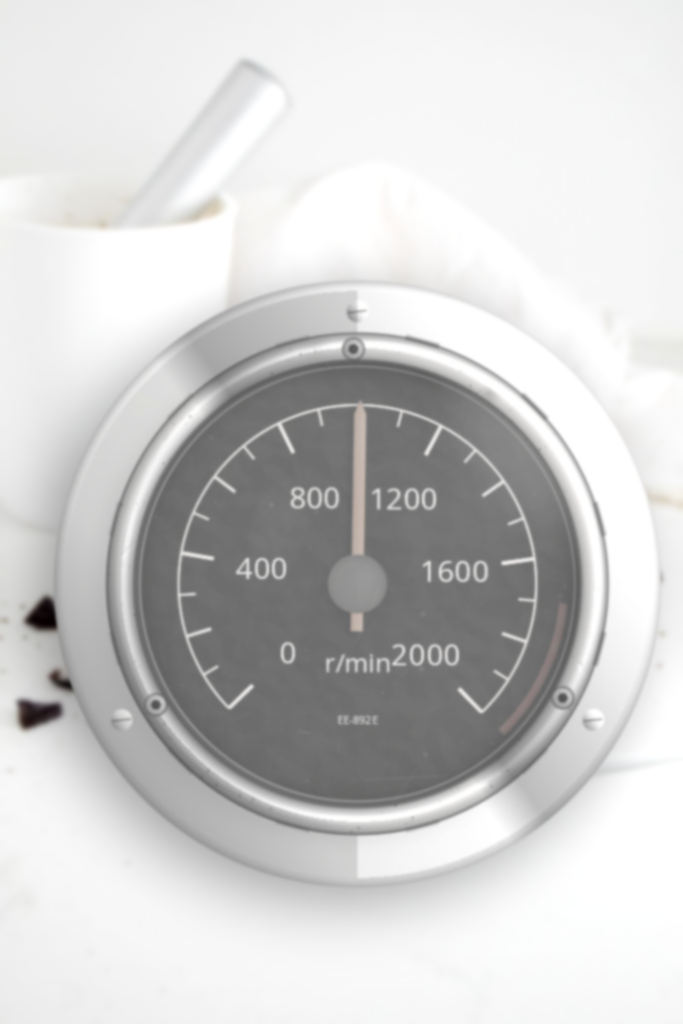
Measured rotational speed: 1000 rpm
